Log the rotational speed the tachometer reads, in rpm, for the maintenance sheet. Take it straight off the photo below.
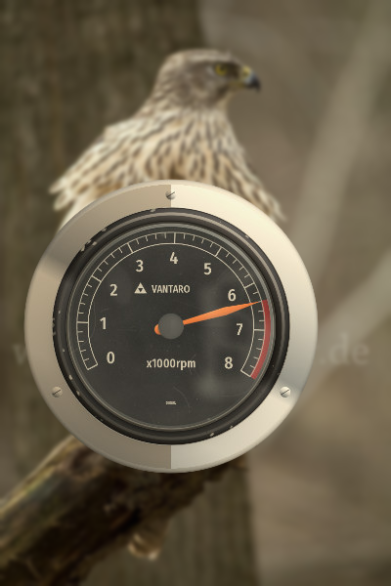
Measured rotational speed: 6400 rpm
